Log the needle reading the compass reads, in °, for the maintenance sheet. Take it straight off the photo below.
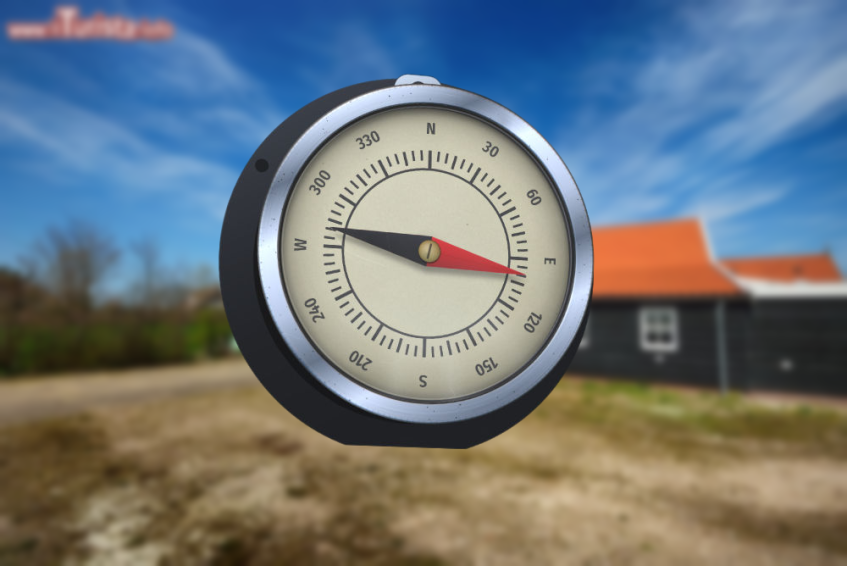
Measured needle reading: 100 °
